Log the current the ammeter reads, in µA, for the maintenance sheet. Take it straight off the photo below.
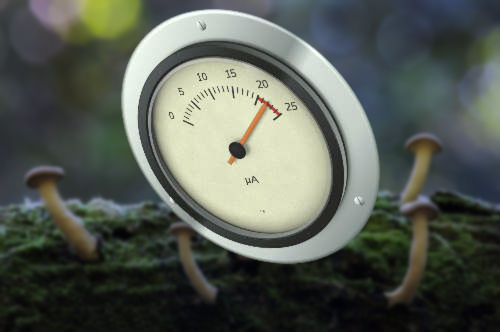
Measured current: 22 µA
